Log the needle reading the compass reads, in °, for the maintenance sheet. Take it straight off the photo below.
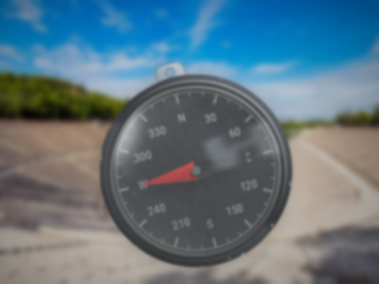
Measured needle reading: 270 °
